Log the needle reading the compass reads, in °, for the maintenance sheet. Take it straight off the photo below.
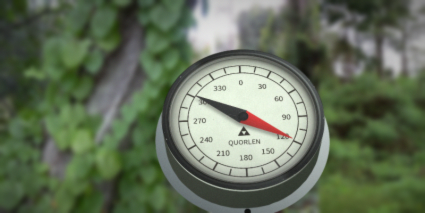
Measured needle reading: 120 °
